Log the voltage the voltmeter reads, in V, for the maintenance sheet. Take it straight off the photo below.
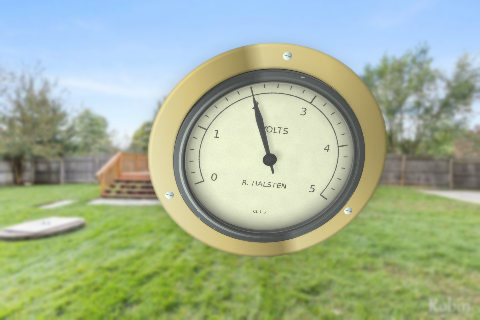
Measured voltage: 2 V
